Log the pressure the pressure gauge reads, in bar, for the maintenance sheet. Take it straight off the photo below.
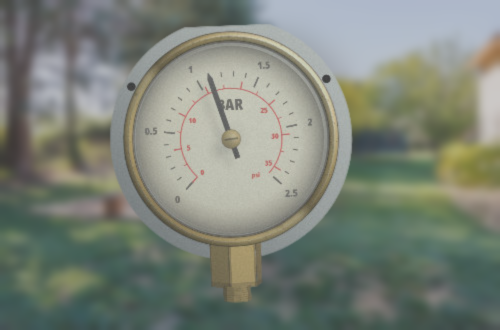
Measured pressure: 1.1 bar
